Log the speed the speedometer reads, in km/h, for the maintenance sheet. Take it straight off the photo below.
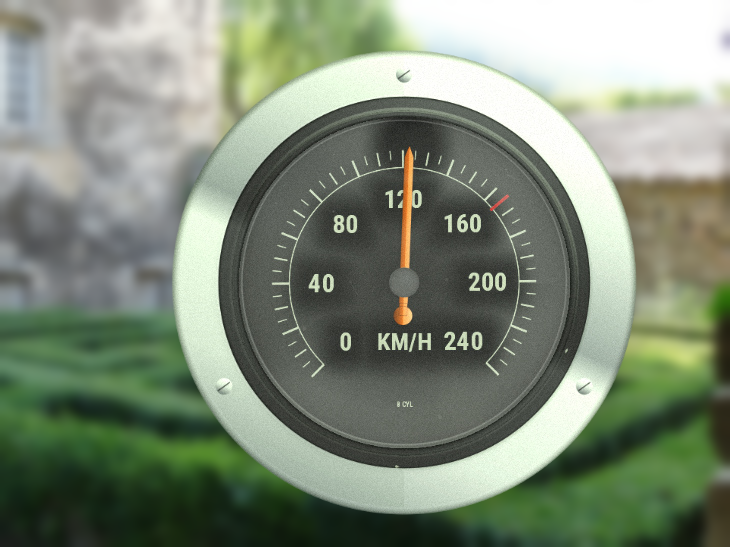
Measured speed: 122.5 km/h
